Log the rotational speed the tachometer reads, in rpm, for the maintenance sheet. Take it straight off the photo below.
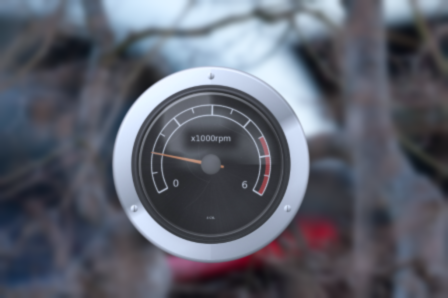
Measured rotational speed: 1000 rpm
